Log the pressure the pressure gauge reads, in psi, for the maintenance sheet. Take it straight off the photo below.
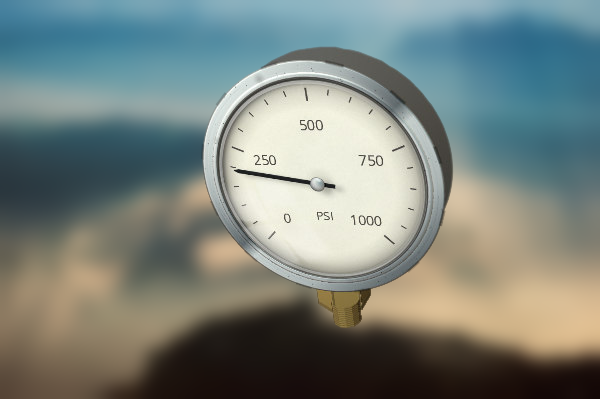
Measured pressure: 200 psi
